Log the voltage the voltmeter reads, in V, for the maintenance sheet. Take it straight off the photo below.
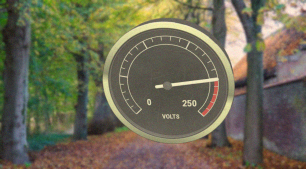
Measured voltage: 200 V
